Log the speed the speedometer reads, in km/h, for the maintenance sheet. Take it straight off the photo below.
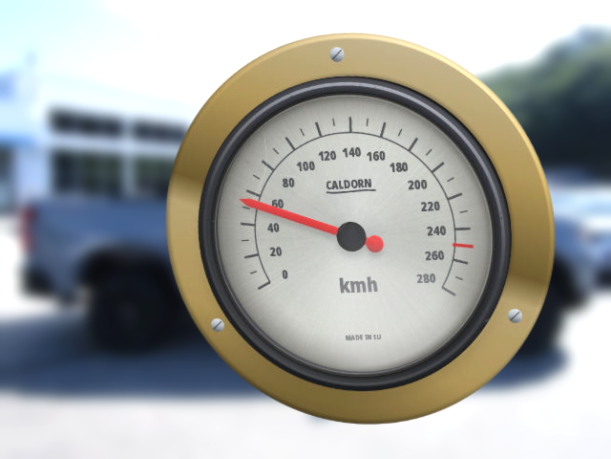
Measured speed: 55 km/h
